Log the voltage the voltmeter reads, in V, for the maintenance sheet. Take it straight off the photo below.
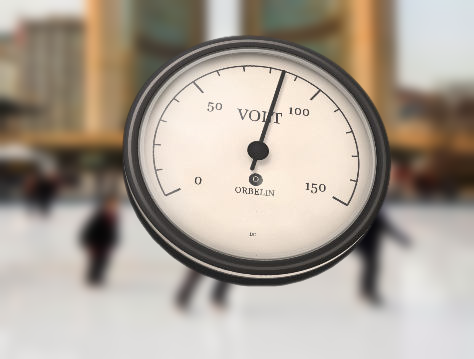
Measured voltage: 85 V
